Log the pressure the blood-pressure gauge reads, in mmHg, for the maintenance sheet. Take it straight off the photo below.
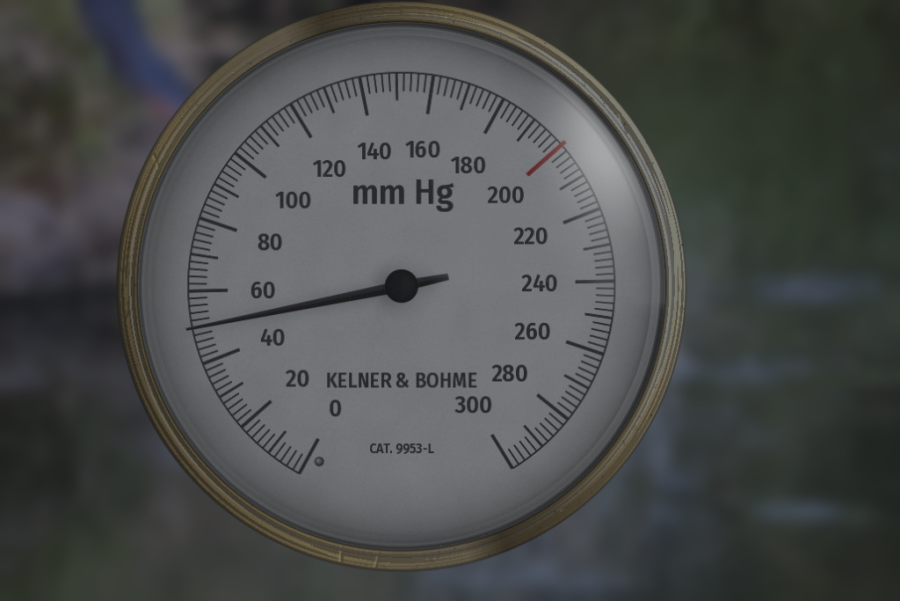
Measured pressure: 50 mmHg
